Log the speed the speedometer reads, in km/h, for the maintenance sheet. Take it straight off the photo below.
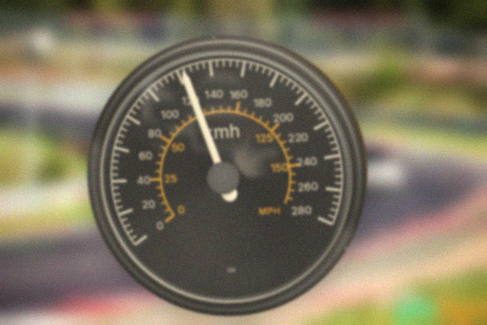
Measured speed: 124 km/h
